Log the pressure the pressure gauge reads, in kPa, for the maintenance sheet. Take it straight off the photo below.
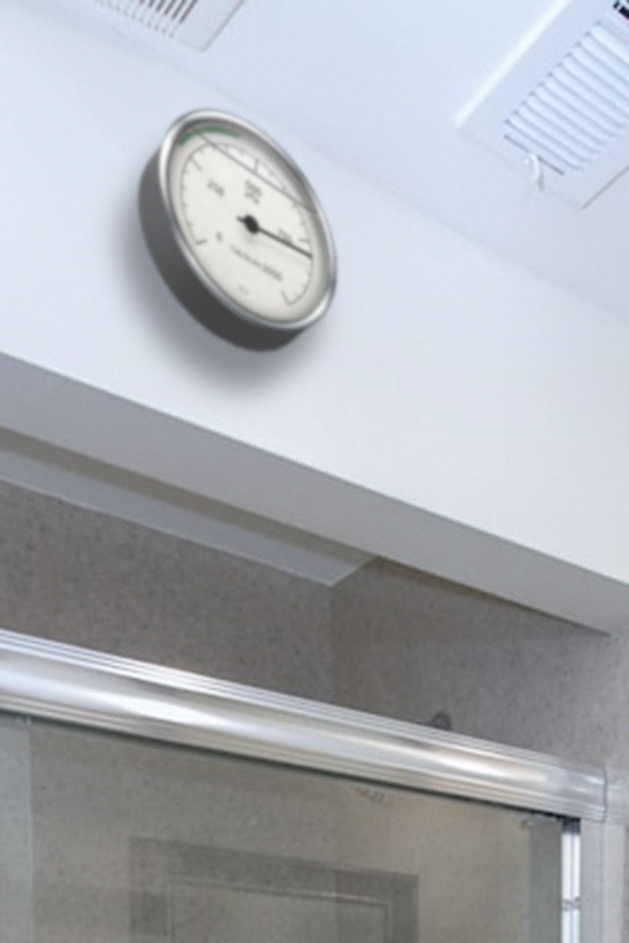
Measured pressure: 800 kPa
